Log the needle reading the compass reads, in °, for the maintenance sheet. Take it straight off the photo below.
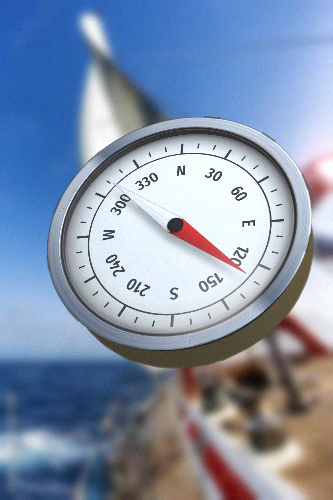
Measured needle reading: 130 °
